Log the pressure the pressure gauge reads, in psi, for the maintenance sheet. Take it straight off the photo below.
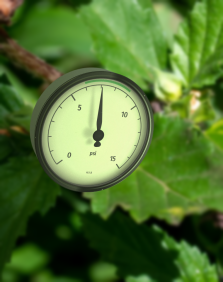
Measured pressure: 7 psi
